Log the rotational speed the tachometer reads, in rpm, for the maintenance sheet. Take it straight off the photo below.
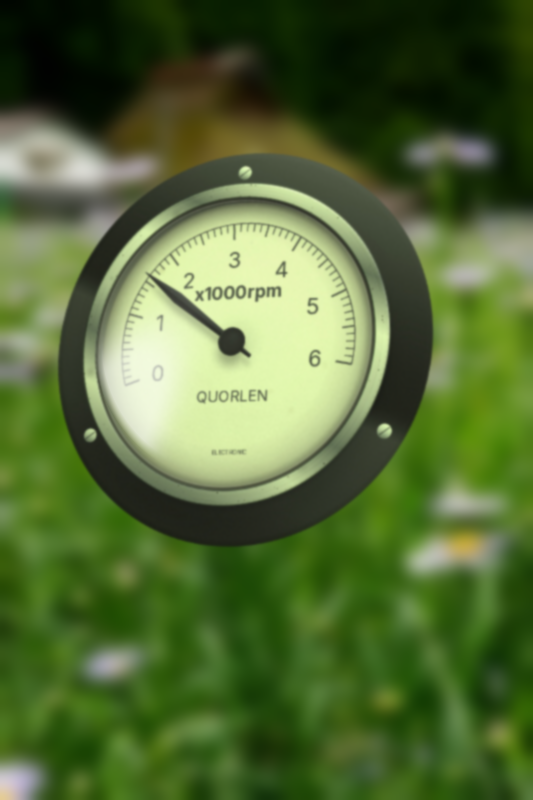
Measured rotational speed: 1600 rpm
